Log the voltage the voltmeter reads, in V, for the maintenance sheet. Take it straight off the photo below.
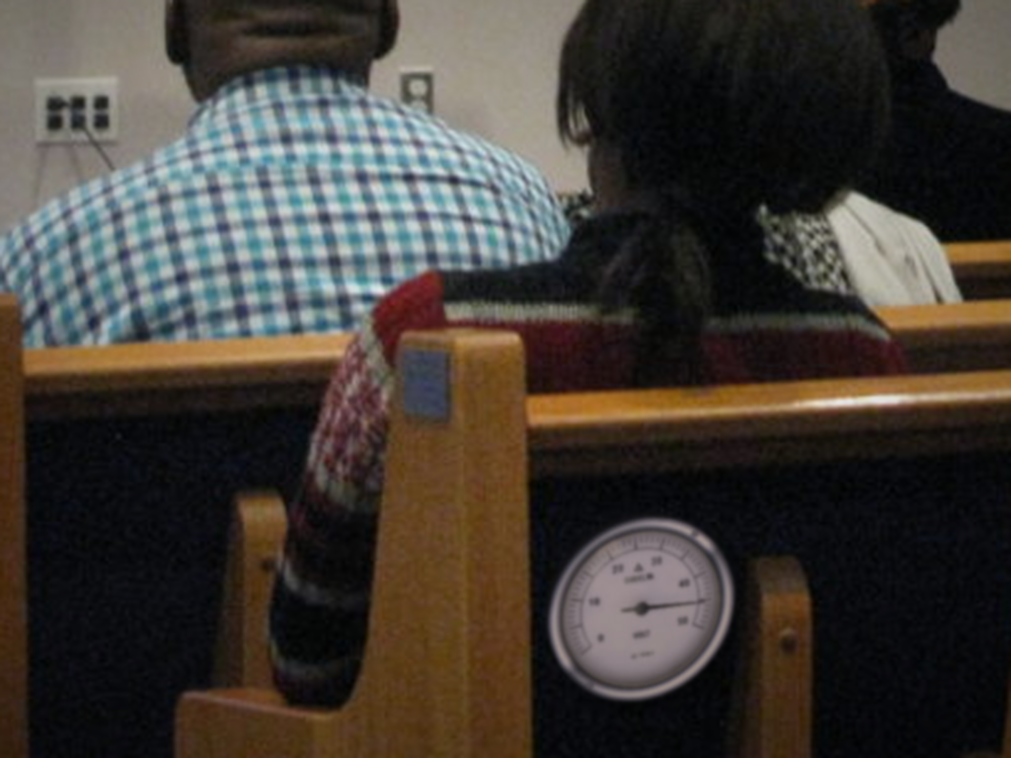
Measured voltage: 45 V
